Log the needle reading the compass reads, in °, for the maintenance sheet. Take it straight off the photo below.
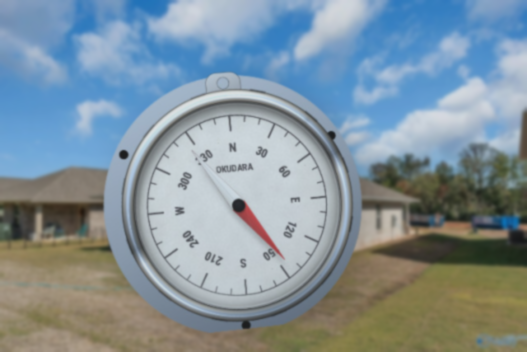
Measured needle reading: 145 °
